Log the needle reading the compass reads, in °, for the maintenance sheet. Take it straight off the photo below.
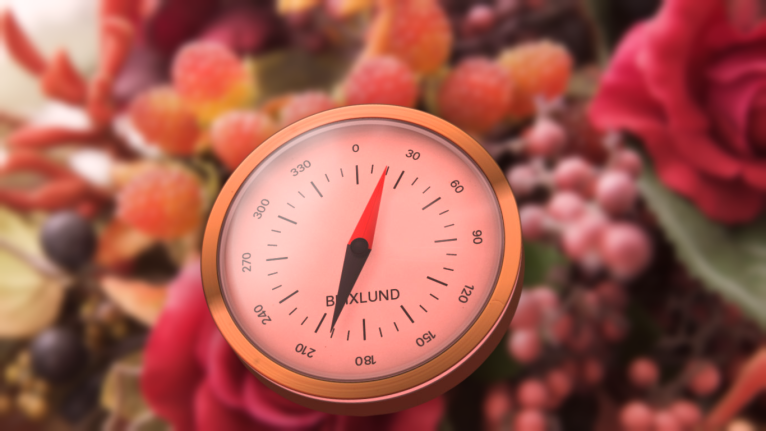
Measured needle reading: 20 °
